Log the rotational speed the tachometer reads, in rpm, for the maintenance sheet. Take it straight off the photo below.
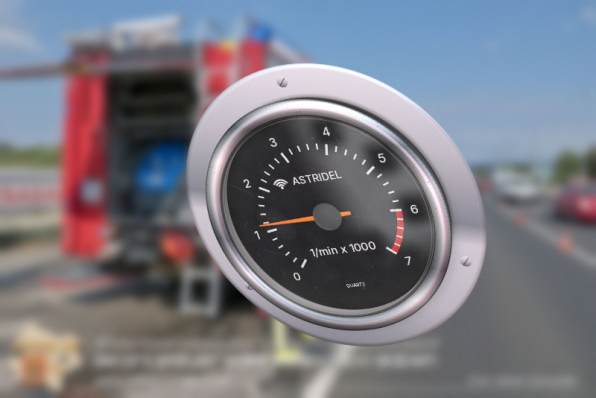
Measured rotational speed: 1200 rpm
